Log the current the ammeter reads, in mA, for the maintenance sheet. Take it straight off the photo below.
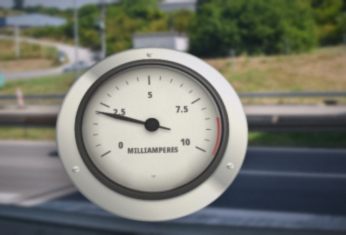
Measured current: 2 mA
